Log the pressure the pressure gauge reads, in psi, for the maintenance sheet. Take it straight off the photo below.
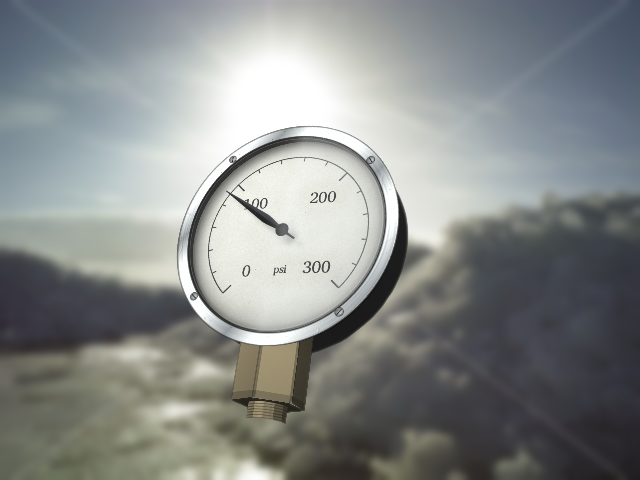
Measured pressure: 90 psi
